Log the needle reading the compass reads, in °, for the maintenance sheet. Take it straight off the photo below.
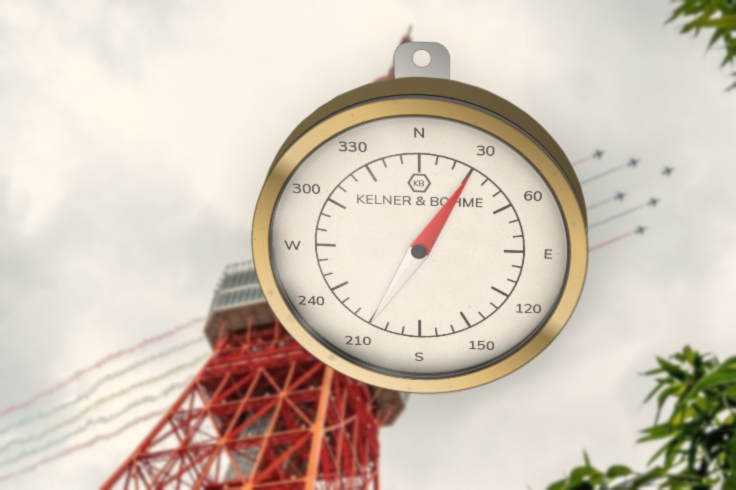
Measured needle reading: 30 °
